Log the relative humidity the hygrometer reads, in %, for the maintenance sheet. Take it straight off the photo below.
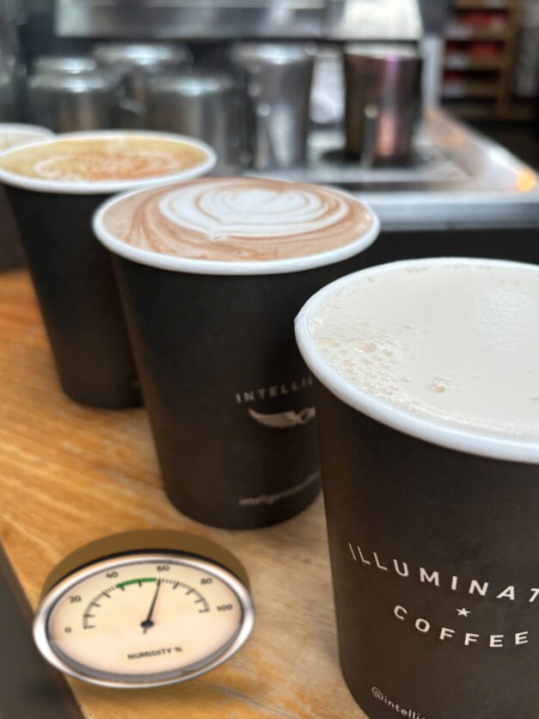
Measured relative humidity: 60 %
